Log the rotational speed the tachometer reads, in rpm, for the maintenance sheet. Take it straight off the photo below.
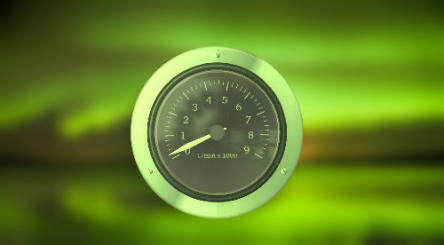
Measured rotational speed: 200 rpm
